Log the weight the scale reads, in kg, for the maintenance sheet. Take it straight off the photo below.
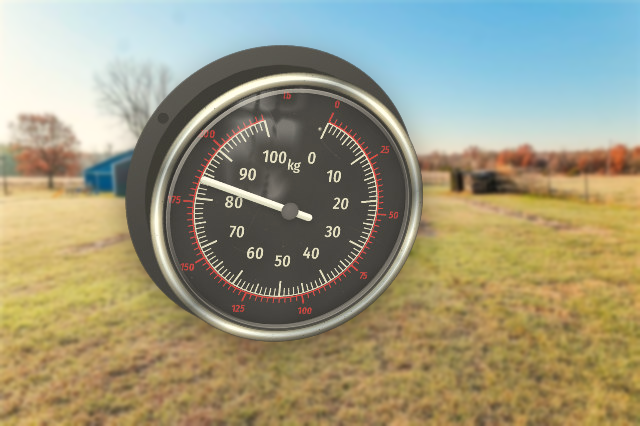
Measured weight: 84 kg
